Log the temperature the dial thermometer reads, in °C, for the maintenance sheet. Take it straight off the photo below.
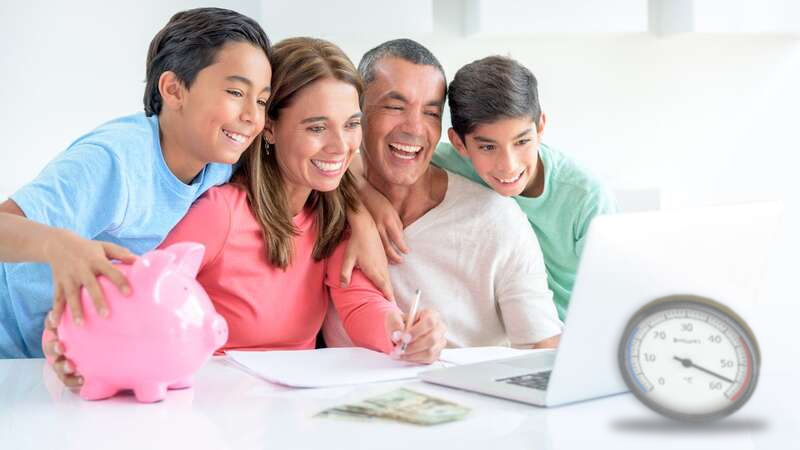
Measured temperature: 55 °C
